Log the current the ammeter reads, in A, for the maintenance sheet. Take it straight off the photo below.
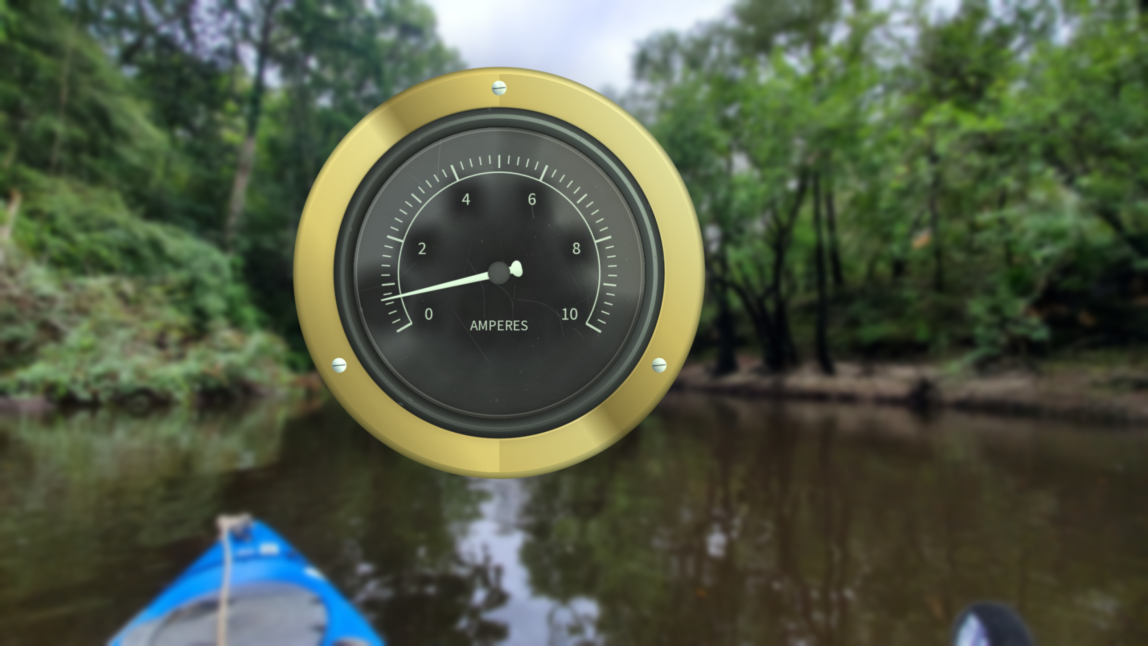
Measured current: 0.7 A
